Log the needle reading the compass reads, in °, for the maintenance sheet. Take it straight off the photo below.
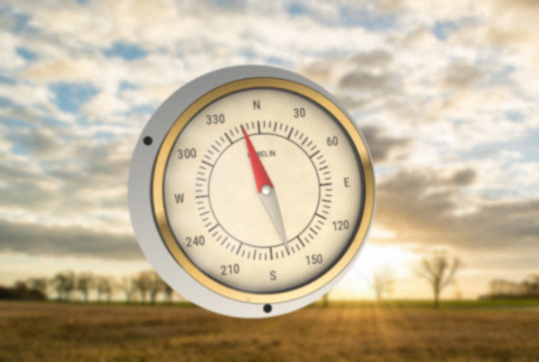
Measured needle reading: 345 °
